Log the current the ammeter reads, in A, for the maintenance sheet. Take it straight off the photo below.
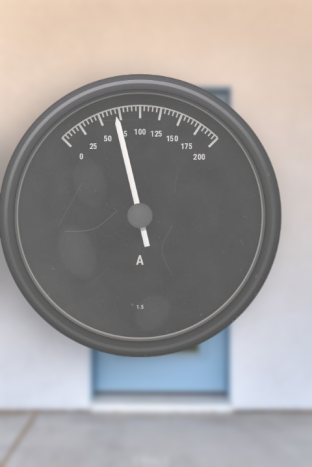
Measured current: 70 A
